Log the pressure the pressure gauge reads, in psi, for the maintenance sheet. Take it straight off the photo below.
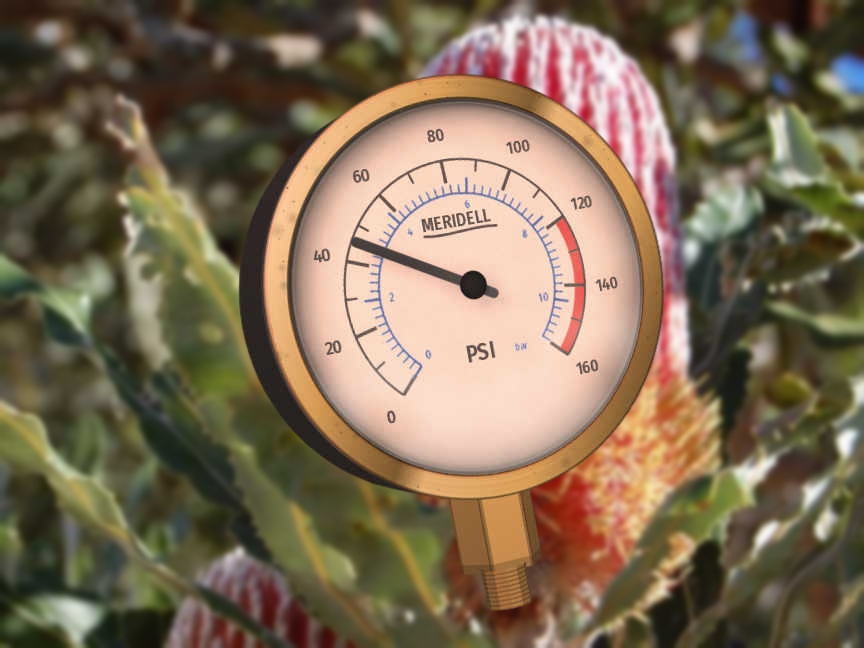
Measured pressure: 45 psi
